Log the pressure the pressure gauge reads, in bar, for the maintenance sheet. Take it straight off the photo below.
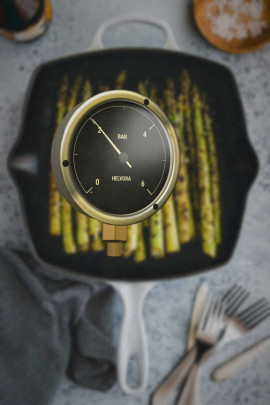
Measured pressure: 2 bar
